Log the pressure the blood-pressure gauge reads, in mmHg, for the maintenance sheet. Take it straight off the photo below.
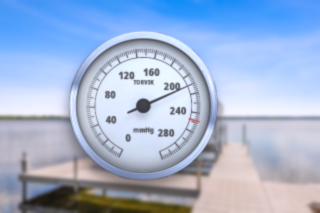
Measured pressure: 210 mmHg
